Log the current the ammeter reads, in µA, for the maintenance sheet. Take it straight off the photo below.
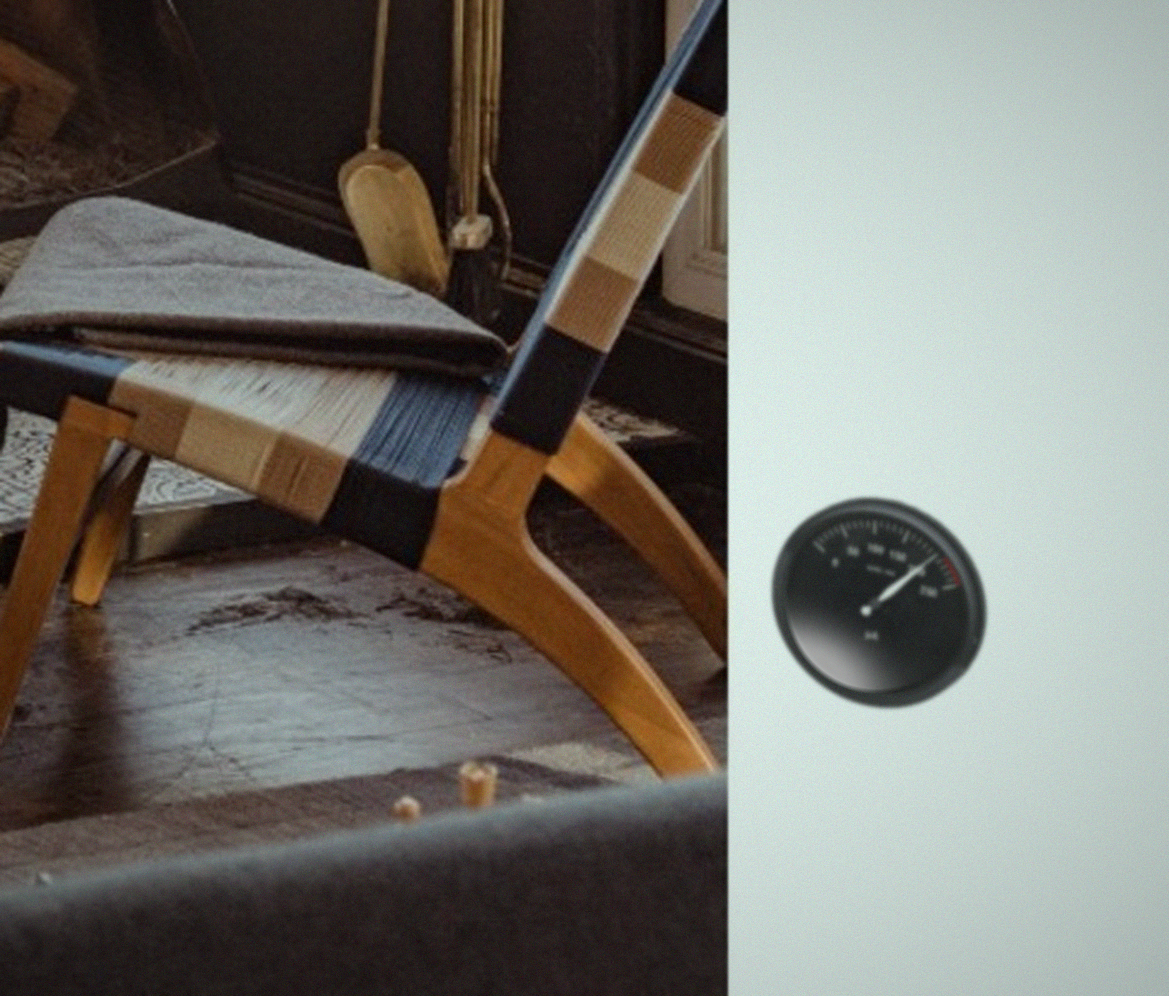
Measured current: 200 µA
